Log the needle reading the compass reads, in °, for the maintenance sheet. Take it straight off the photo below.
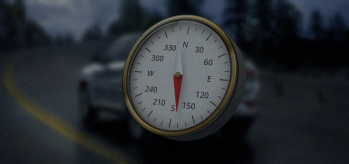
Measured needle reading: 170 °
